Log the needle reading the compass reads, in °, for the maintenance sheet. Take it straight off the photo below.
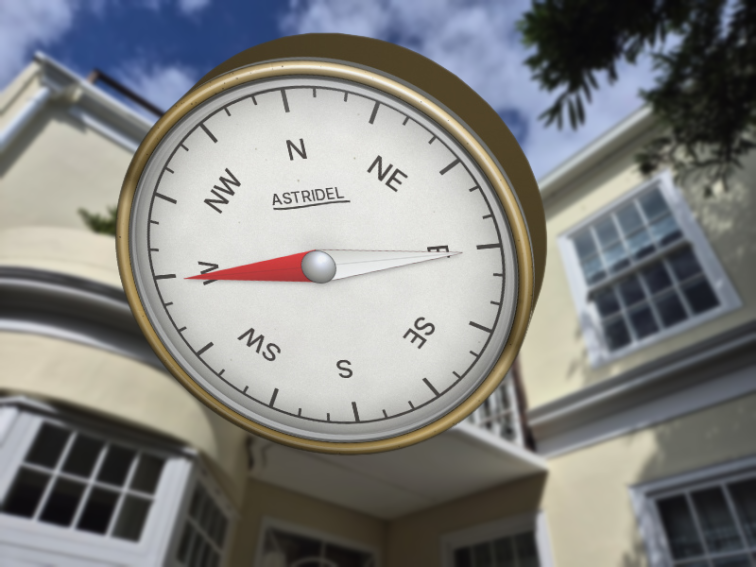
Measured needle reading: 270 °
